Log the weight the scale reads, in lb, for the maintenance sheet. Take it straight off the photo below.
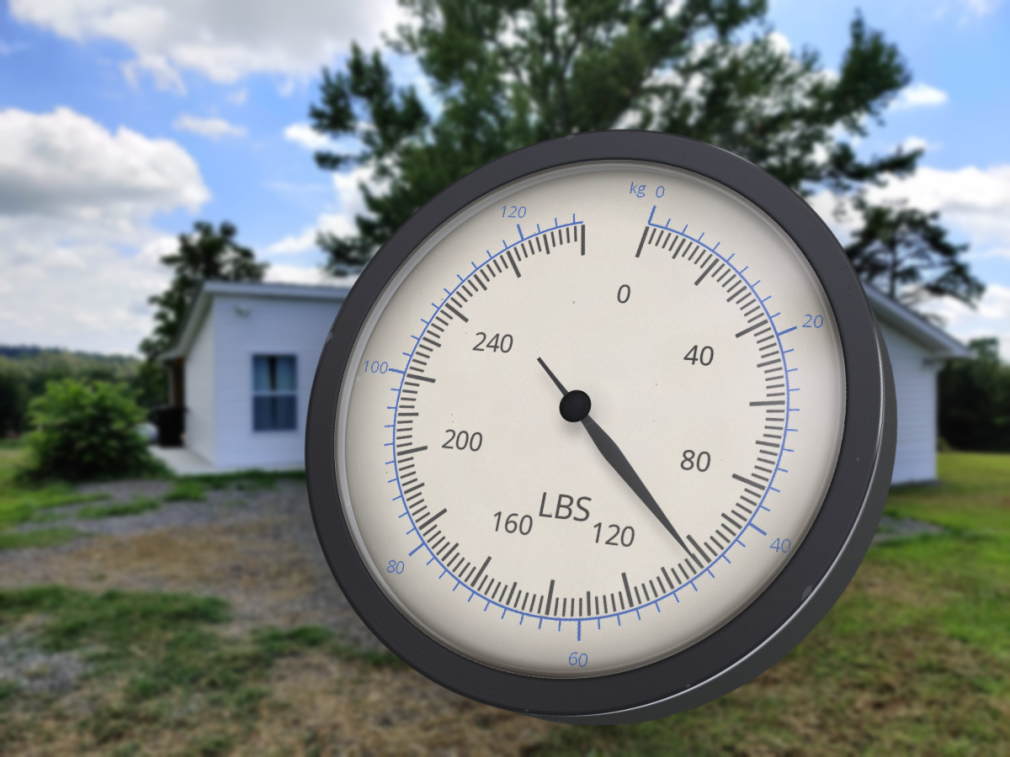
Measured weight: 102 lb
